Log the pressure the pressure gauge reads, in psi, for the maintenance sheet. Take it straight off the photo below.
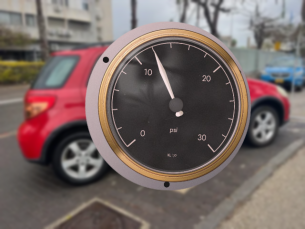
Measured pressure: 12 psi
